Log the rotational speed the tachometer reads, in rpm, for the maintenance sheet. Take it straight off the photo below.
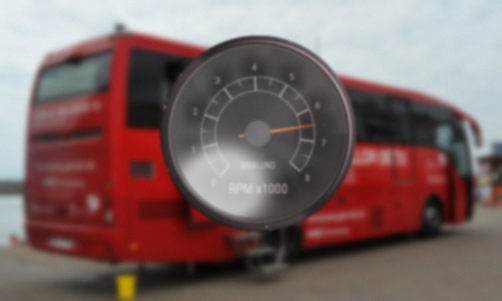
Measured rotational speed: 6500 rpm
